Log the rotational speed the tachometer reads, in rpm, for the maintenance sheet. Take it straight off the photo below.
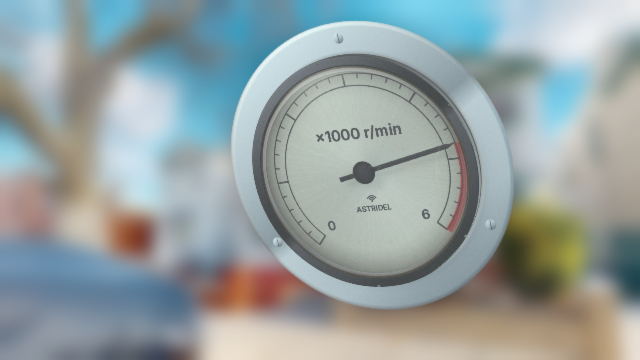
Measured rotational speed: 4800 rpm
